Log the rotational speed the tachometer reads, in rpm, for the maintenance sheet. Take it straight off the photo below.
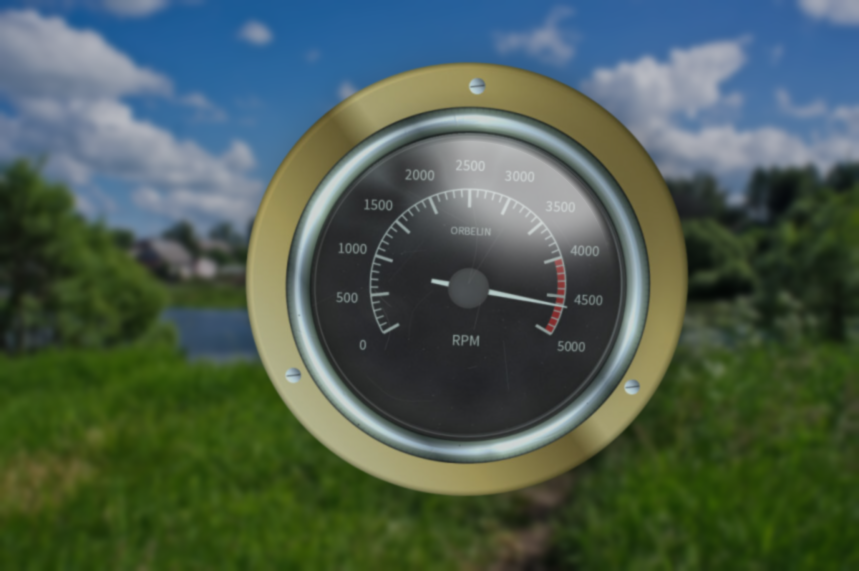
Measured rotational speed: 4600 rpm
